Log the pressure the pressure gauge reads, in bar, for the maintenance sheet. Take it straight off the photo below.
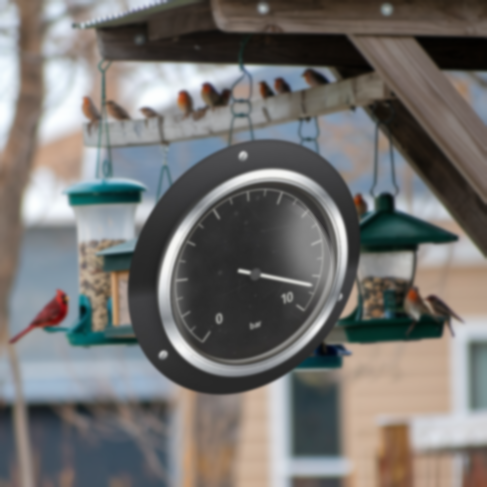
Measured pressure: 9.25 bar
